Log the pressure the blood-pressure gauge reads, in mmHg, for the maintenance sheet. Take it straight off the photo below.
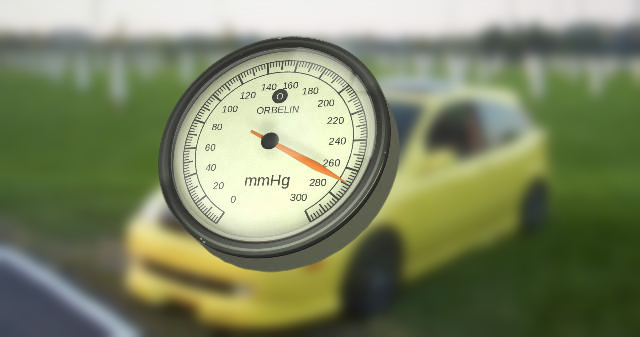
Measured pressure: 270 mmHg
